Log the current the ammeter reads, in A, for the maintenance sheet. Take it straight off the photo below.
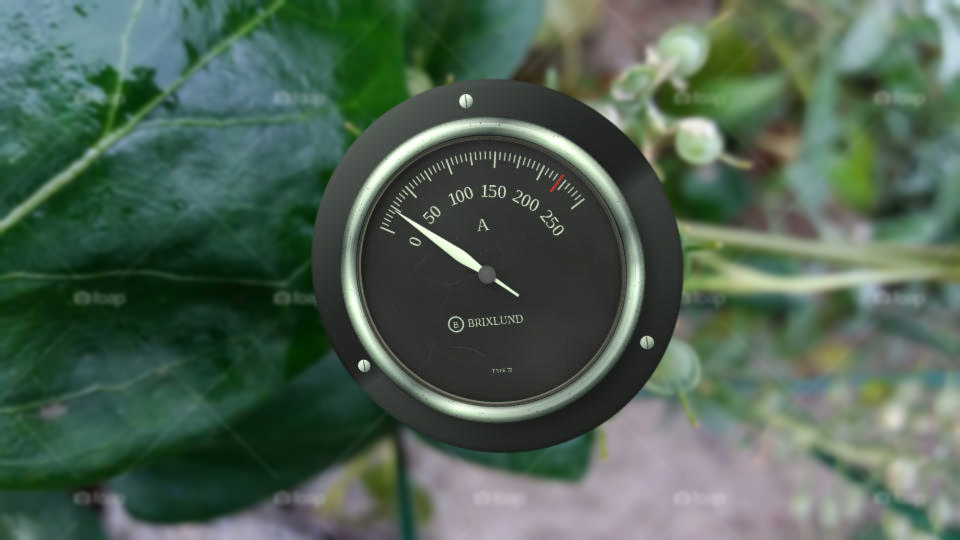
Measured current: 25 A
